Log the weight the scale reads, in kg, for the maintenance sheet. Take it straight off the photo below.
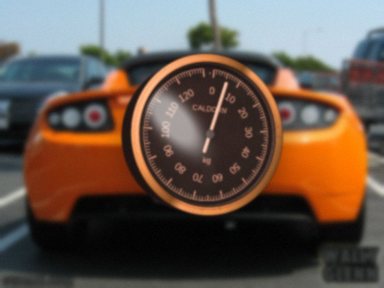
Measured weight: 5 kg
